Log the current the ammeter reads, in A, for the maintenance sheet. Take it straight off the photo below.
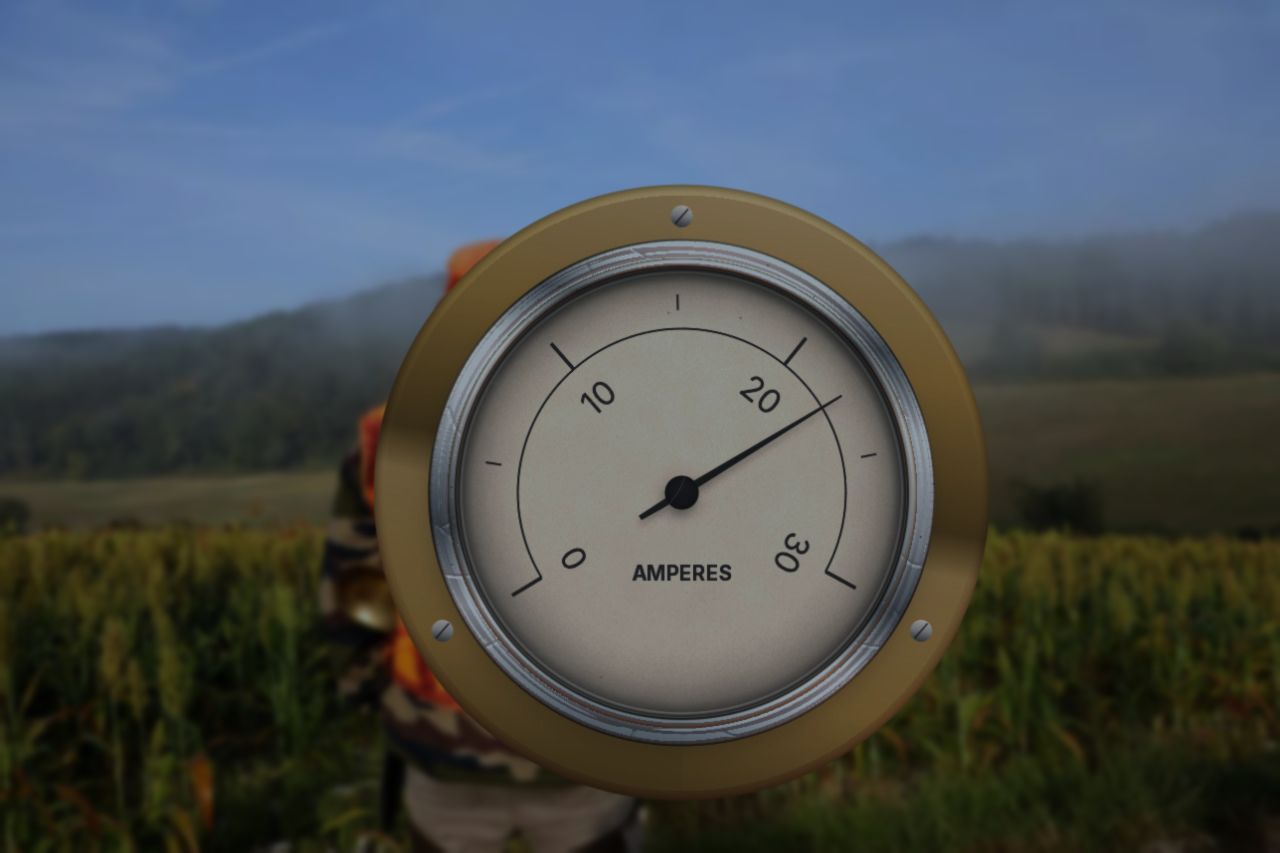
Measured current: 22.5 A
